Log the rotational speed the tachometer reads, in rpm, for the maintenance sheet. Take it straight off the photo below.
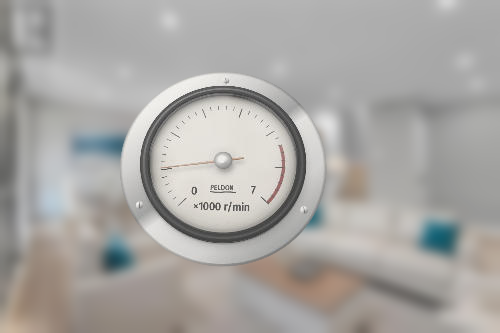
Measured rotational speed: 1000 rpm
